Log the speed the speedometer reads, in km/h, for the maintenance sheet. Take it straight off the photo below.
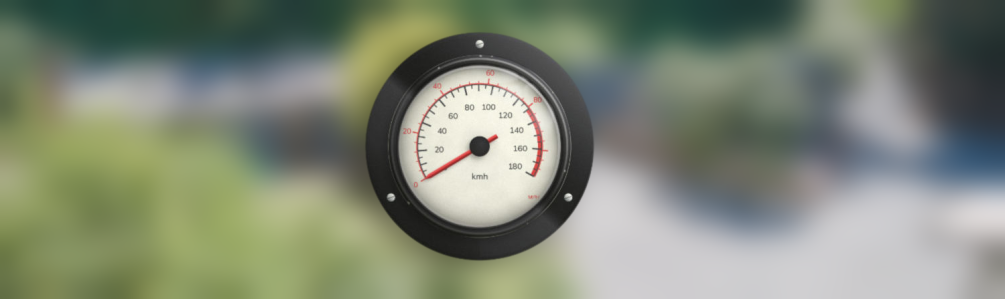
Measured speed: 0 km/h
